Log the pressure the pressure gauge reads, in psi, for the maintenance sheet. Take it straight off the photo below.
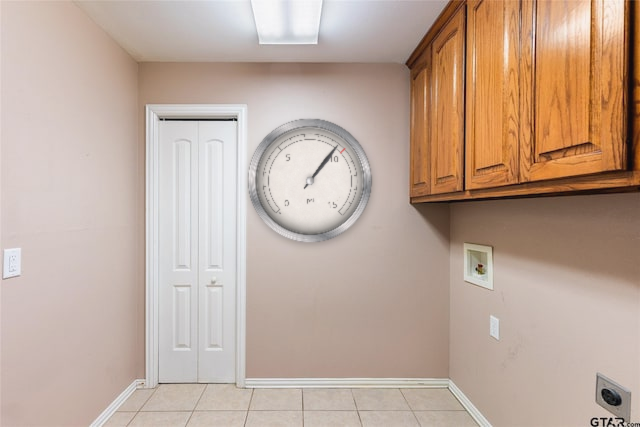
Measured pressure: 9.5 psi
